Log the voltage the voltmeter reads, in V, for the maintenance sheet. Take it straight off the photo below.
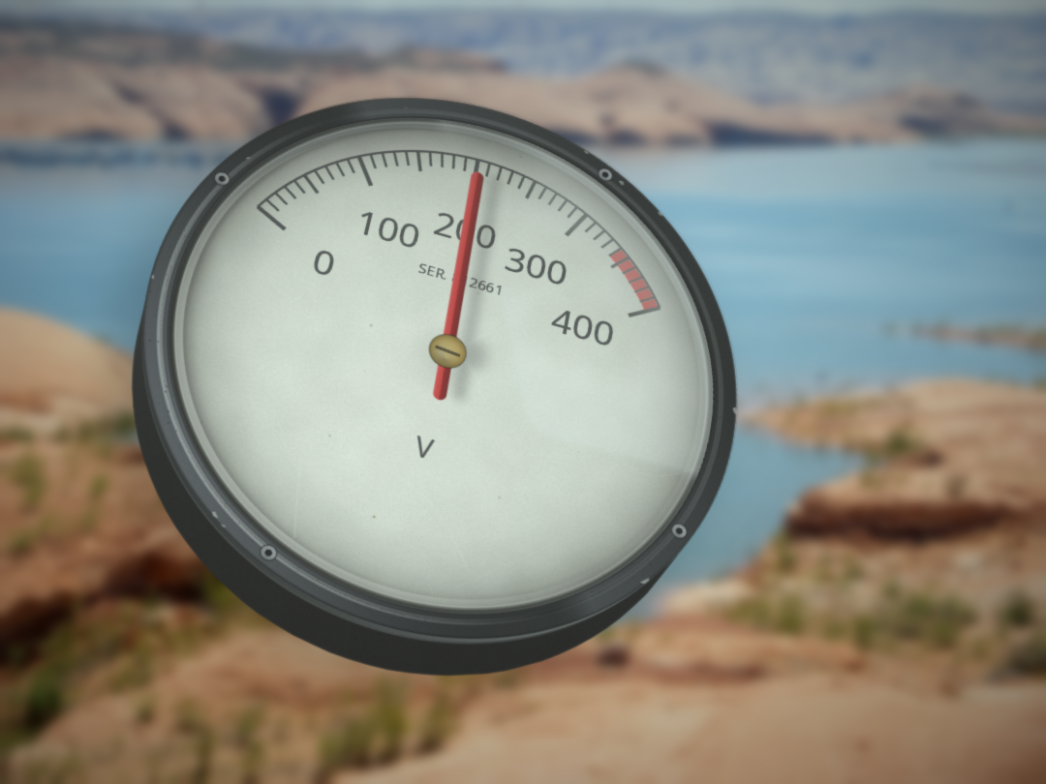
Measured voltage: 200 V
